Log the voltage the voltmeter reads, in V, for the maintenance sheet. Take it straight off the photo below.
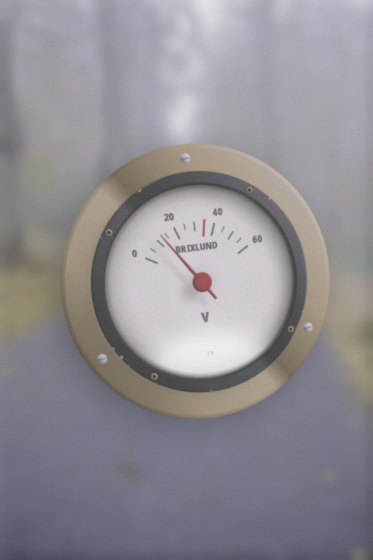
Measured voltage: 12.5 V
